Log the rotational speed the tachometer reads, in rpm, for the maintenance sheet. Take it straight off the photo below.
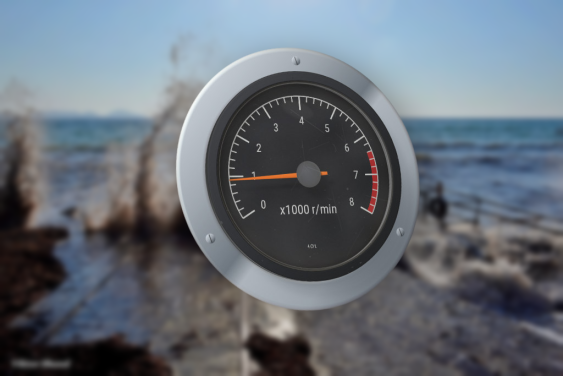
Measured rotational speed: 900 rpm
